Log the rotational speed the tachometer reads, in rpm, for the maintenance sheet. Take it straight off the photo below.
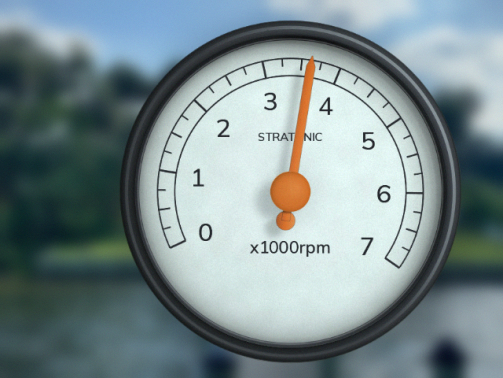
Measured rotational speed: 3625 rpm
